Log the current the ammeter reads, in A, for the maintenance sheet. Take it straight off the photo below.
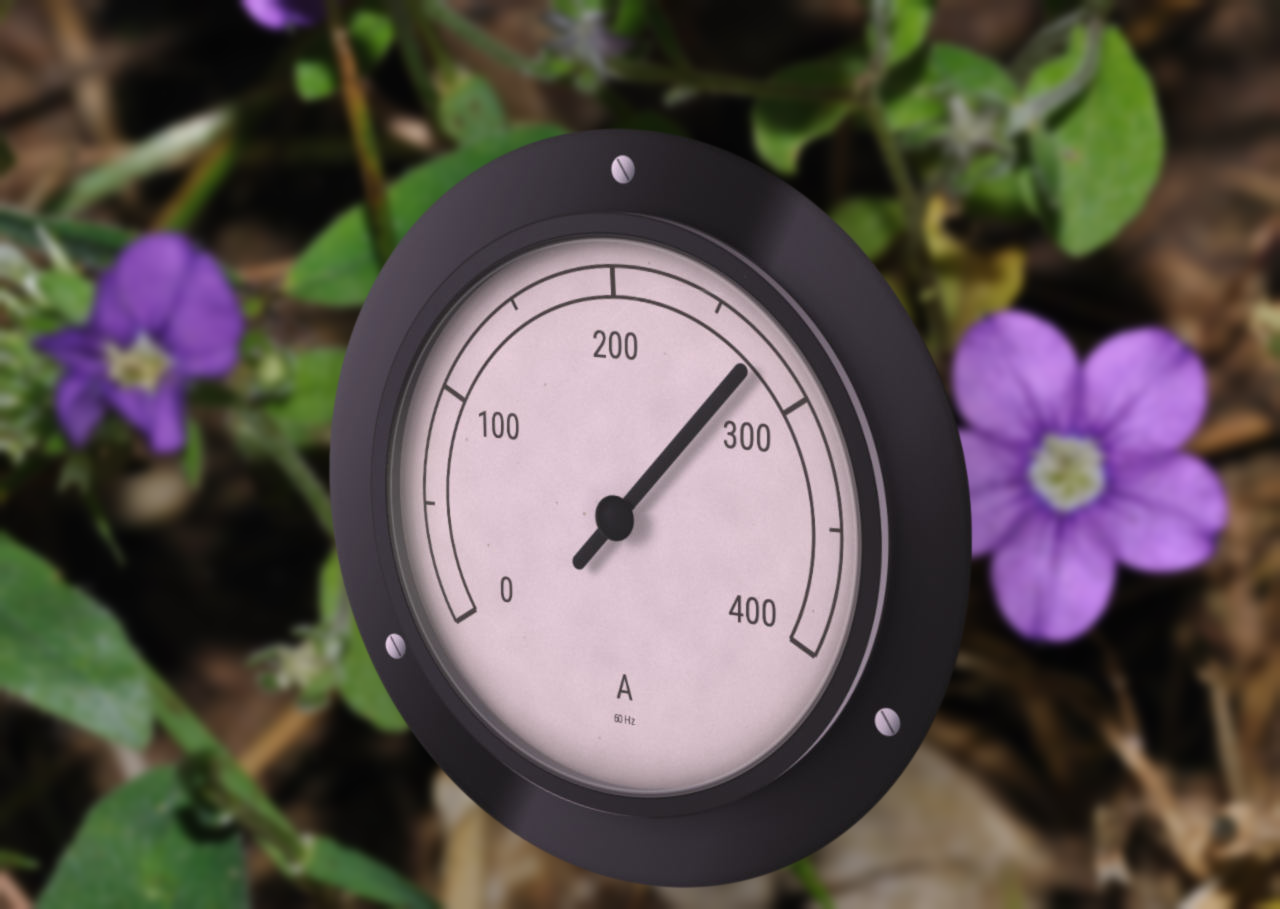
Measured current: 275 A
